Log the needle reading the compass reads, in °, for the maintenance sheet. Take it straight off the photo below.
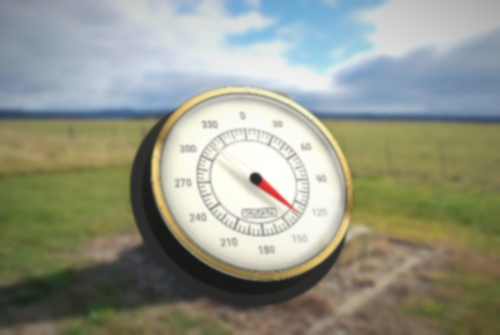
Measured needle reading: 135 °
